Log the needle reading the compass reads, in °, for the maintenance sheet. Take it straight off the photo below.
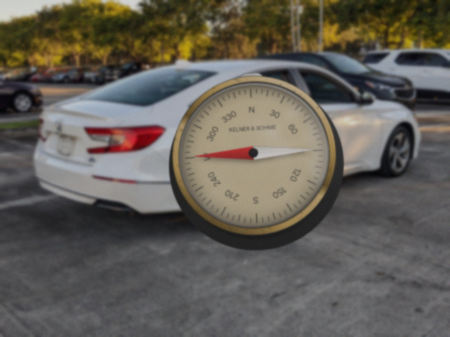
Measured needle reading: 270 °
